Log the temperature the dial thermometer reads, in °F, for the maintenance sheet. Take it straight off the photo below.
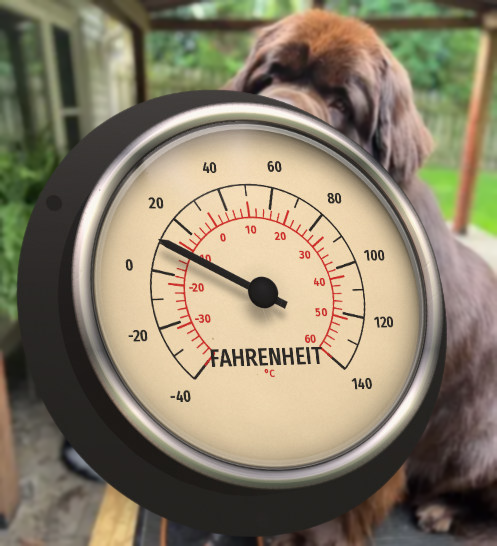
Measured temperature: 10 °F
